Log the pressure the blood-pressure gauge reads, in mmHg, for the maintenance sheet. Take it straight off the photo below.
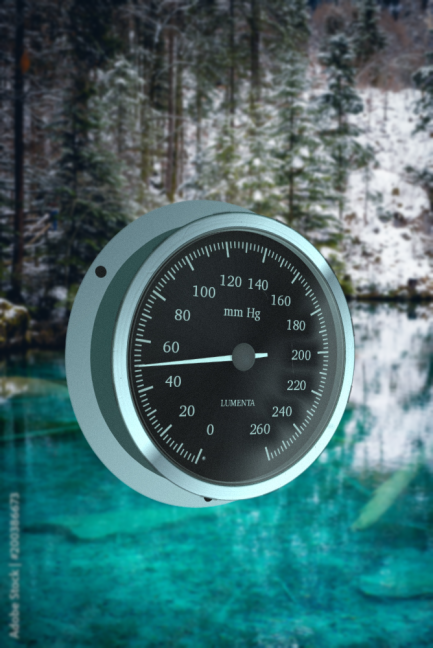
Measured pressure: 50 mmHg
